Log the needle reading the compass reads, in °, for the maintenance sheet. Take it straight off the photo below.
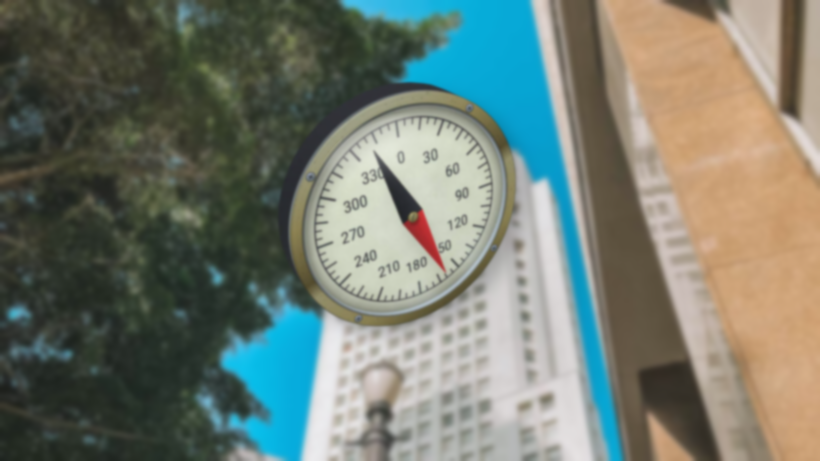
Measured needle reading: 160 °
